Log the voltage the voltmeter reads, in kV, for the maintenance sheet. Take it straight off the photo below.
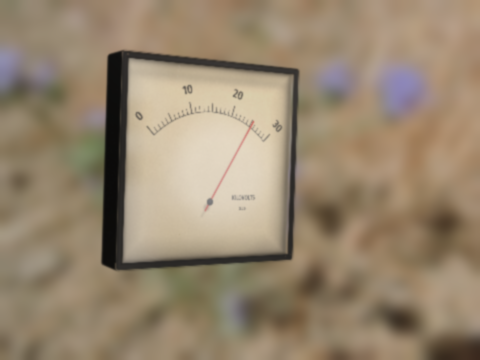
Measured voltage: 25 kV
